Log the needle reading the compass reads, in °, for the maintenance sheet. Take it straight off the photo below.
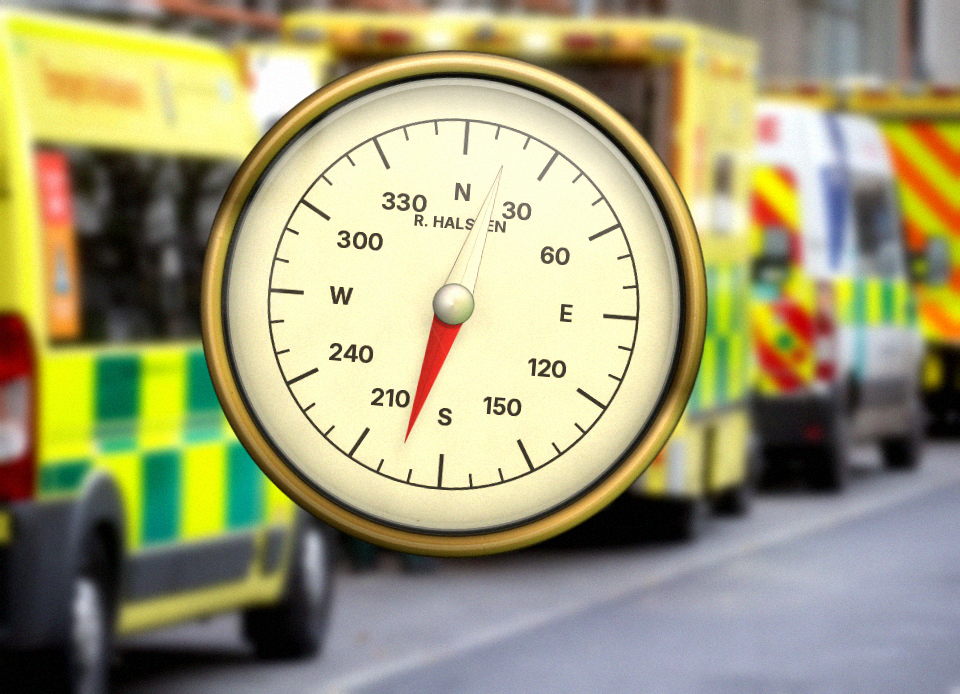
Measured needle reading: 195 °
